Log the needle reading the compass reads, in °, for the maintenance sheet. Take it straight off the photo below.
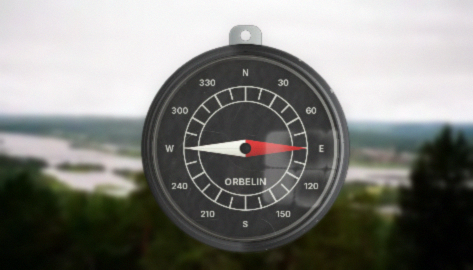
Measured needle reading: 90 °
